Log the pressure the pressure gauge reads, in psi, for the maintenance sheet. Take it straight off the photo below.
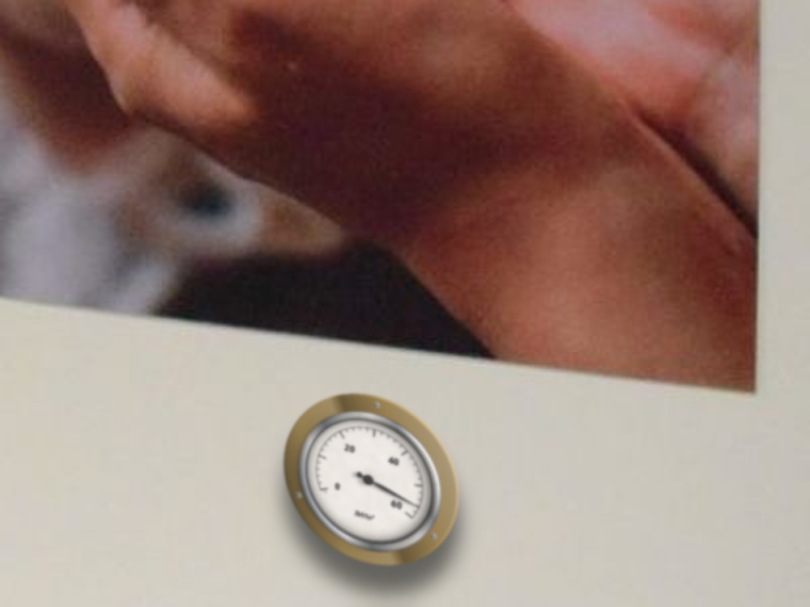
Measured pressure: 56 psi
